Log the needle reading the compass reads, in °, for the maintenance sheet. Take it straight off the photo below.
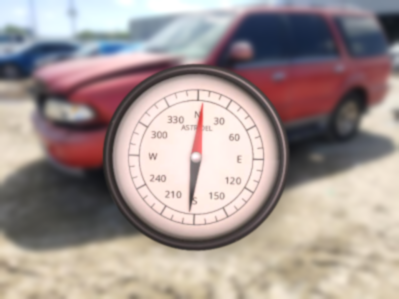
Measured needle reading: 5 °
